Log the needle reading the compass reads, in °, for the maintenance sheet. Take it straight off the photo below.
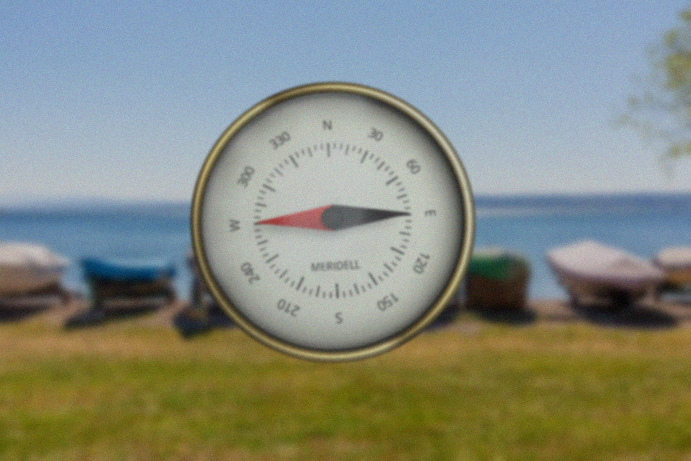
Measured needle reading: 270 °
